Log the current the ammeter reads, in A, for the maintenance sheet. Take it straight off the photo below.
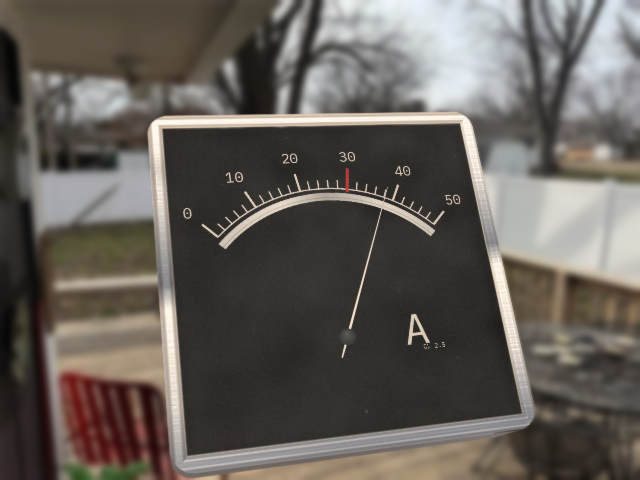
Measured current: 38 A
